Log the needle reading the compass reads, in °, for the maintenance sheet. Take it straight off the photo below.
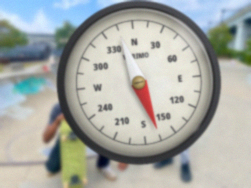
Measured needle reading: 165 °
